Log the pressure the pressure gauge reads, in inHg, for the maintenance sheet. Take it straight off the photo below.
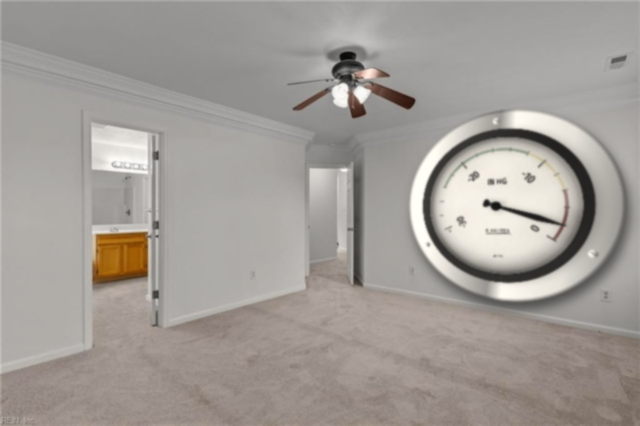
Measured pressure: -2 inHg
